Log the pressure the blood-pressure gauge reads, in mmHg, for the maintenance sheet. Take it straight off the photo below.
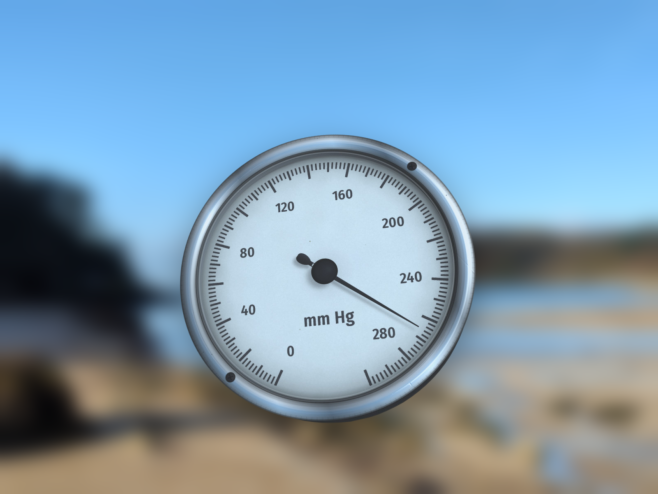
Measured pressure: 266 mmHg
